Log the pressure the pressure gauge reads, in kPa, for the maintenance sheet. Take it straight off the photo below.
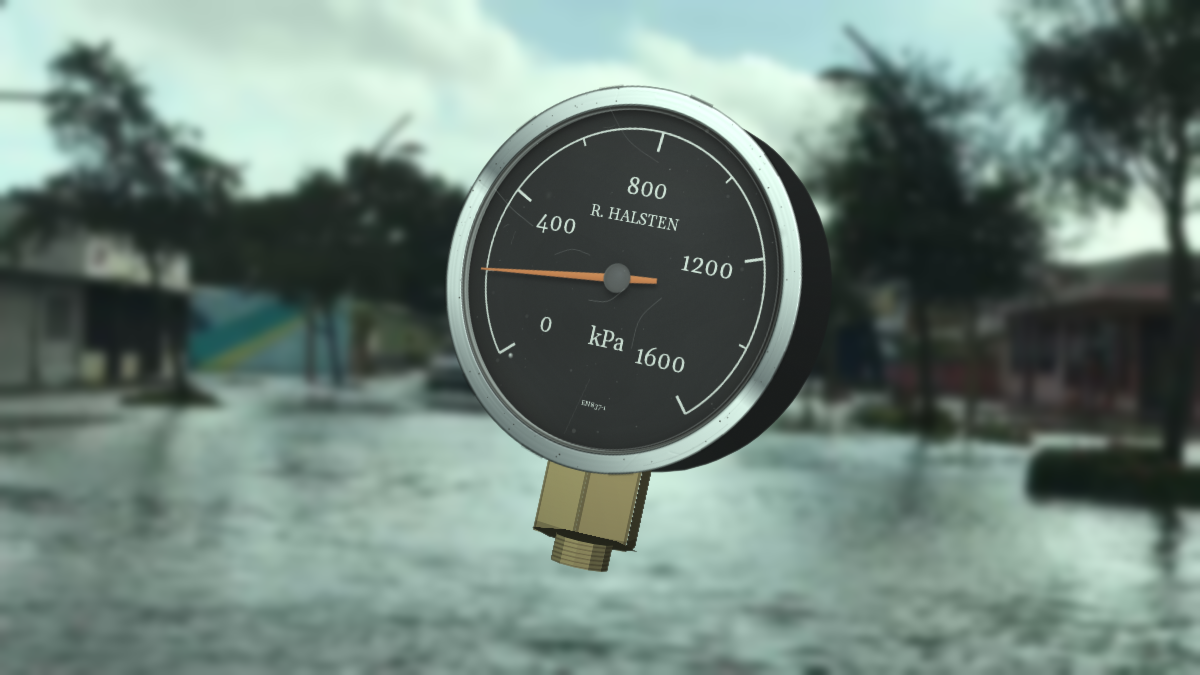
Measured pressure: 200 kPa
